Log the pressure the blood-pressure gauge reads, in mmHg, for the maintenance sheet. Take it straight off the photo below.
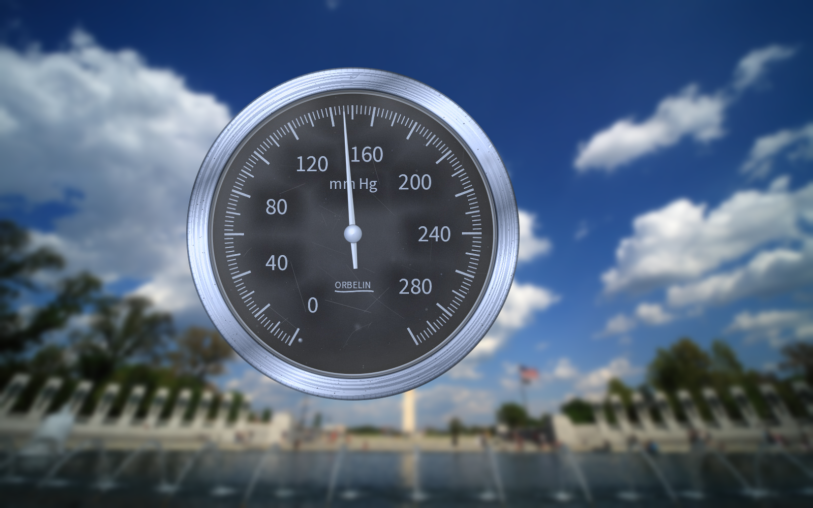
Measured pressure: 146 mmHg
